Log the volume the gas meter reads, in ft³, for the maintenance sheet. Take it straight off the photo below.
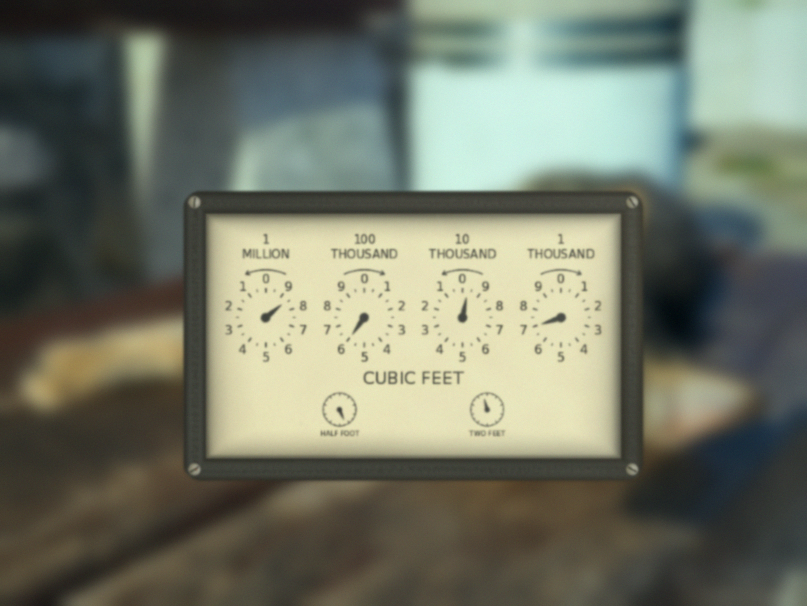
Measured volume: 859700 ft³
